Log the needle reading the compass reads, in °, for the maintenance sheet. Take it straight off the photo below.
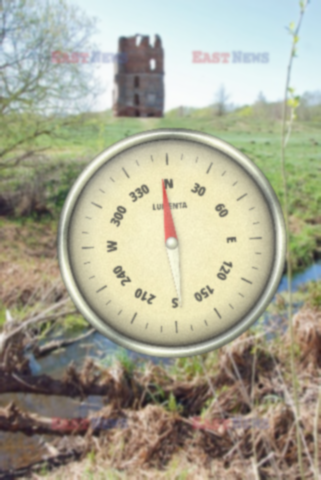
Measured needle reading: 355 °
